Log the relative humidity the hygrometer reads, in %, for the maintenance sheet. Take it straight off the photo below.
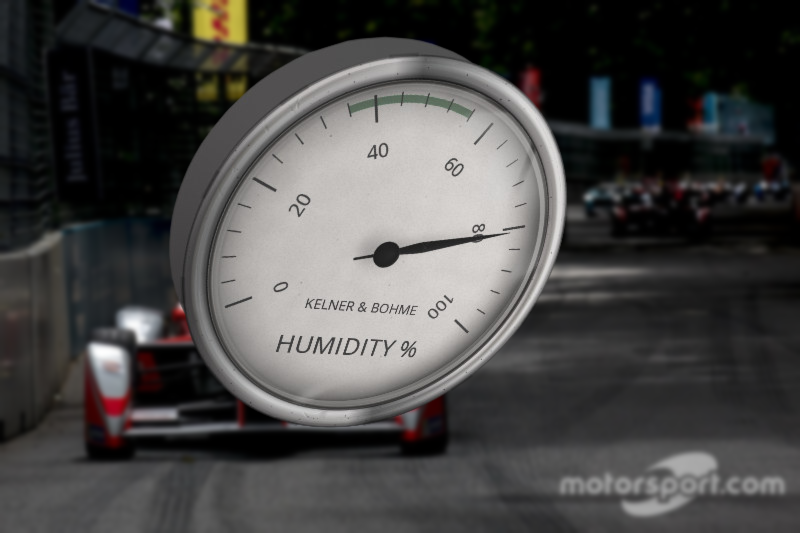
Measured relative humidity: 80 %
